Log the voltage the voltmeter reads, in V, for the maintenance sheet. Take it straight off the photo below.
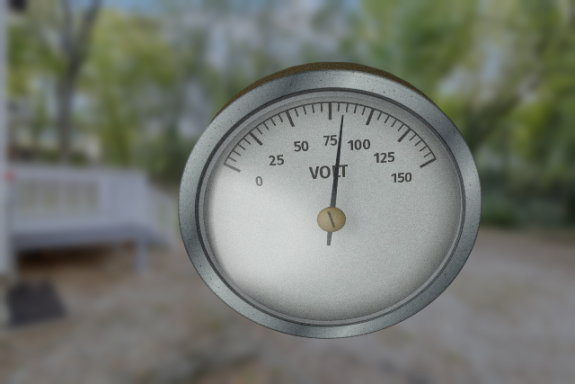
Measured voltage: 82.5 V
